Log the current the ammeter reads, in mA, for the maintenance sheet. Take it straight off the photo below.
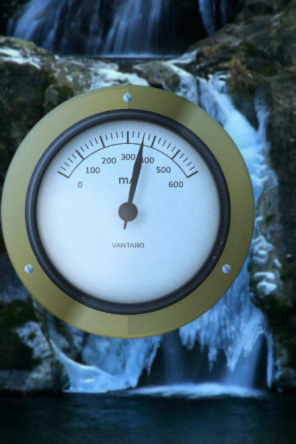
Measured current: 360 mA
